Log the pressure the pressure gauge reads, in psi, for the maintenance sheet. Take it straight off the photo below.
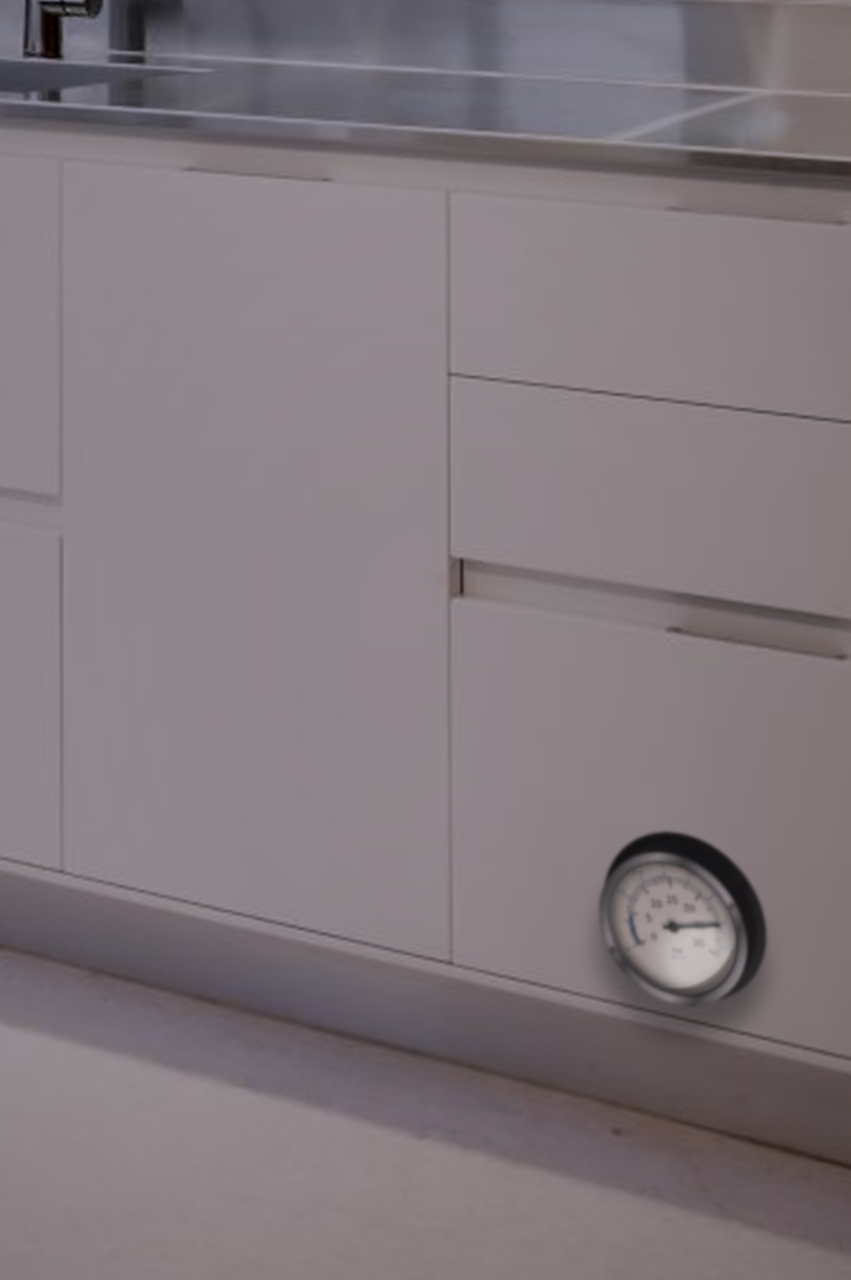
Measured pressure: 25 psi
